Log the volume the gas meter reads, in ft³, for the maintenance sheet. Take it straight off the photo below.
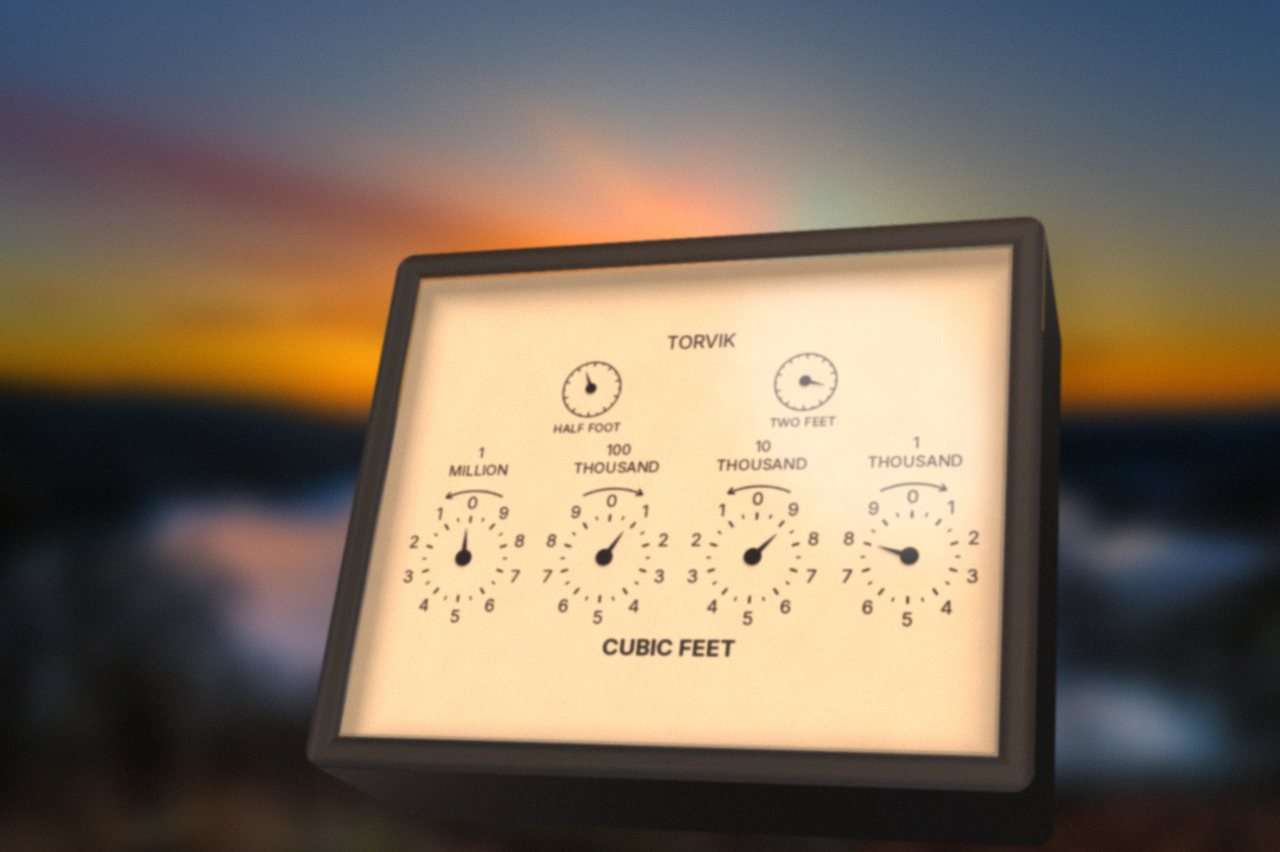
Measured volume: 8800 ft³
